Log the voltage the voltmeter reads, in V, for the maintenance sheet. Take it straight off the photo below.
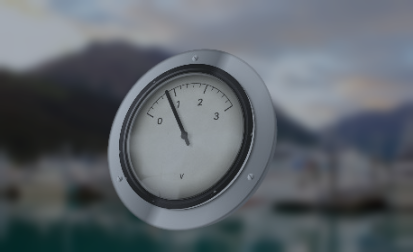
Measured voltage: 0.8 V
